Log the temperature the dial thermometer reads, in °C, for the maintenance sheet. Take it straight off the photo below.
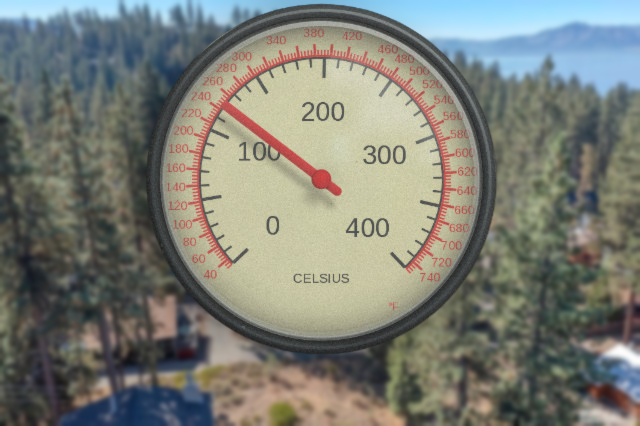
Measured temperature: 120 °C
